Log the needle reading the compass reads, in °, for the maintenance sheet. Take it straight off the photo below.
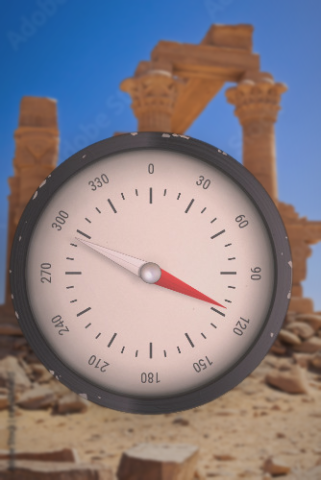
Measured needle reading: 115 °
